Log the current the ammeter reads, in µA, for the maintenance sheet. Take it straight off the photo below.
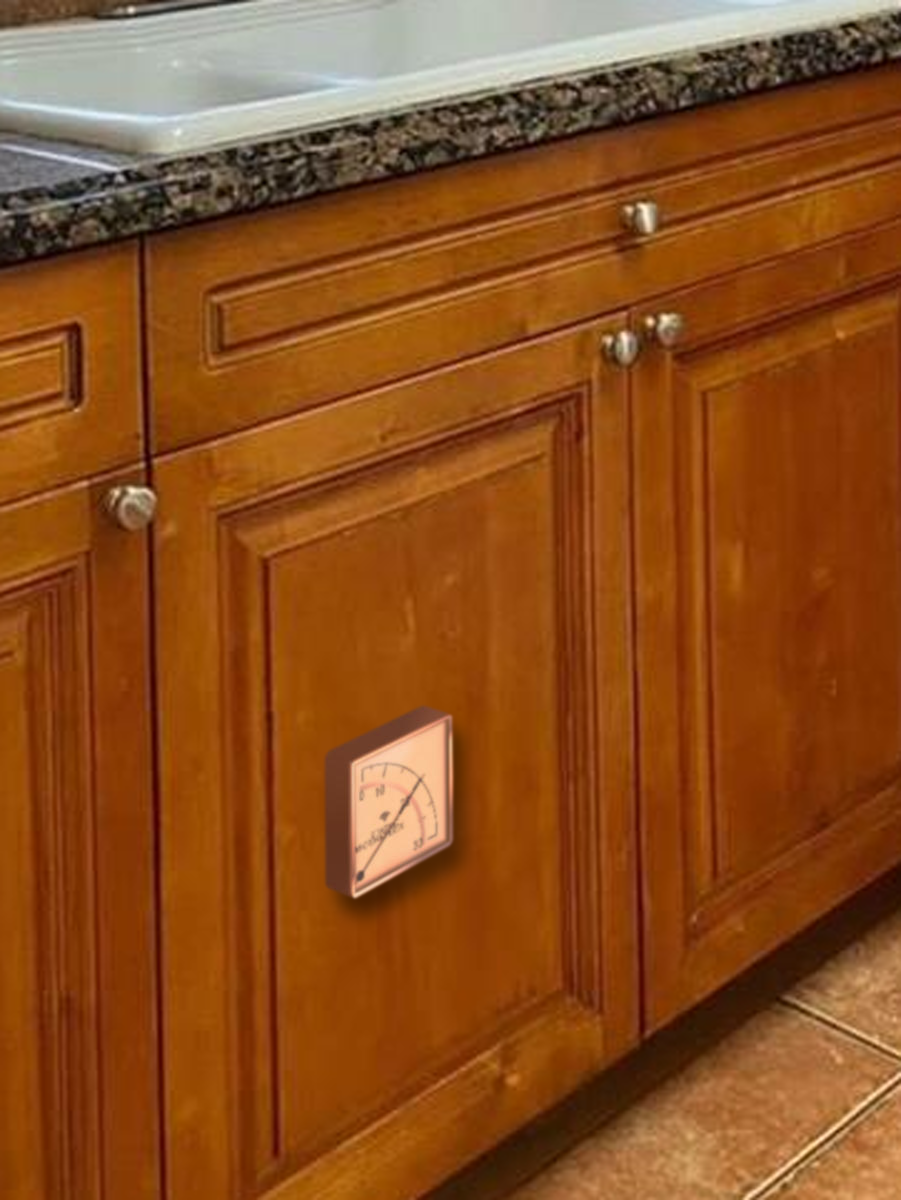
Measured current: 20 µA
